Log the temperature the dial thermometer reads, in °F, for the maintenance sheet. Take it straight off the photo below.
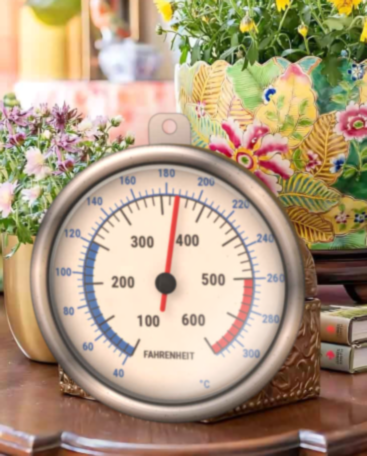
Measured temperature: 370 °F
